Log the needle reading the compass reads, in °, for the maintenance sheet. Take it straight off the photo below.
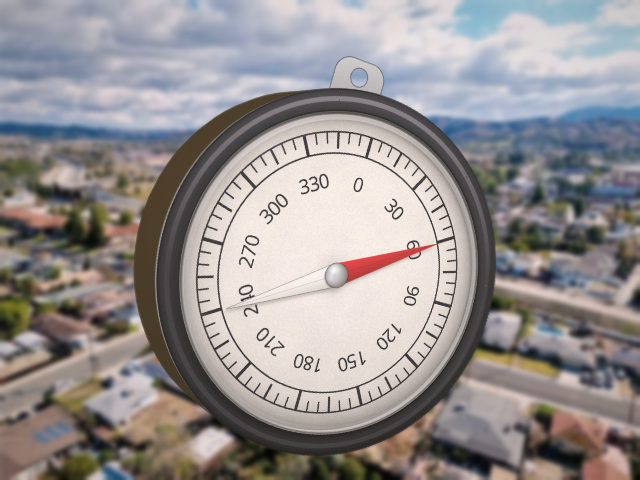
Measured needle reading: 60 °
